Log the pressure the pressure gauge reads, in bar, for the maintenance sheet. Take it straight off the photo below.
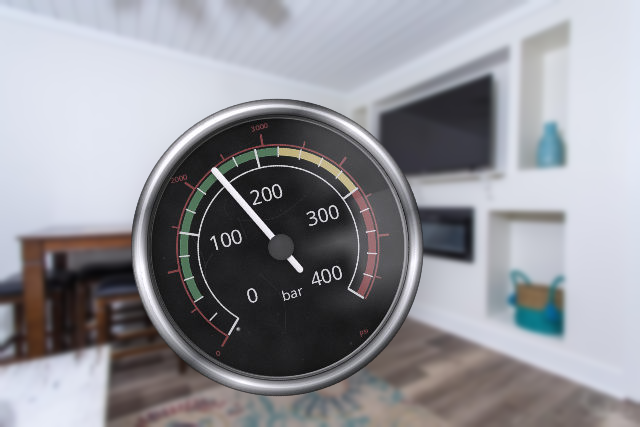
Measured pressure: 160 bar
